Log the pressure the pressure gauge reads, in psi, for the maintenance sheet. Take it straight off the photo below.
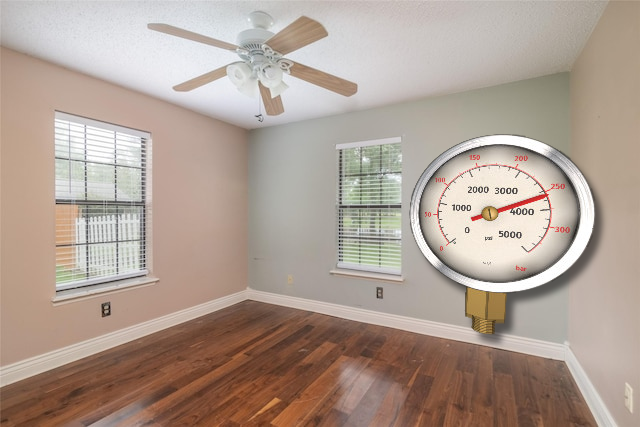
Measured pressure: 3700 psi
